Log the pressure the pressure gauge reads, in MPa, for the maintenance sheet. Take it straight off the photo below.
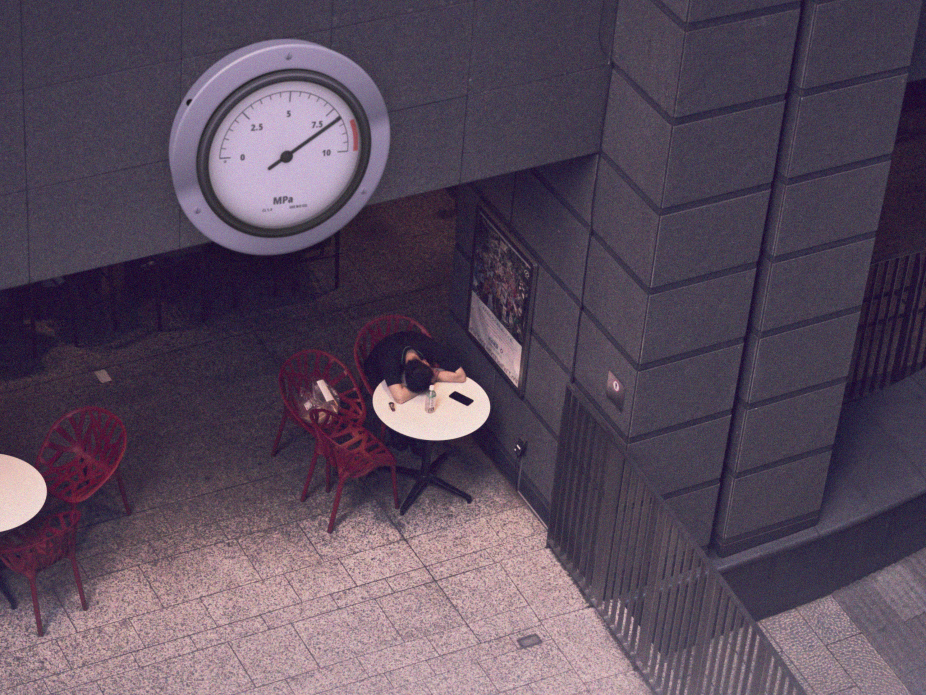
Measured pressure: 8 MPa
